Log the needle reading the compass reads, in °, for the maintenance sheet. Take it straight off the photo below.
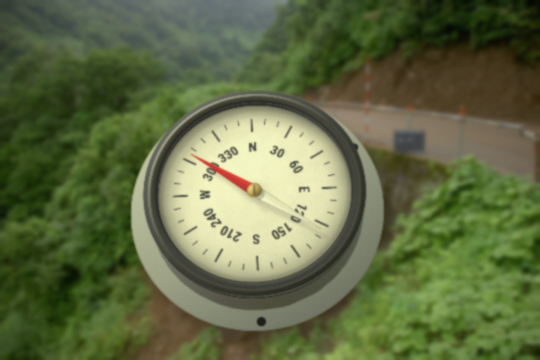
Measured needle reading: 305 °
